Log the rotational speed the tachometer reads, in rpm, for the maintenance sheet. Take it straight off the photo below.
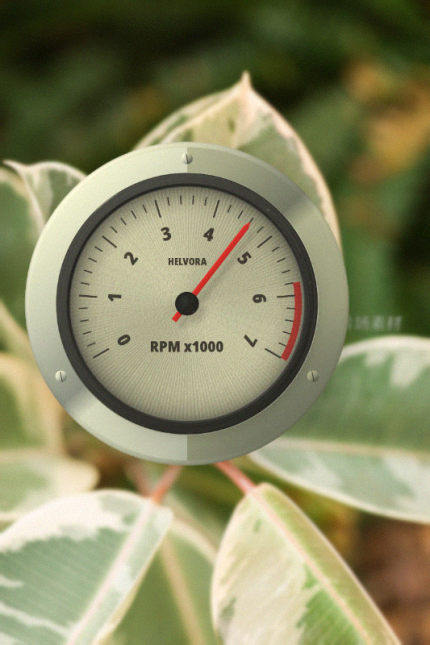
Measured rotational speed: 4600 rpm
